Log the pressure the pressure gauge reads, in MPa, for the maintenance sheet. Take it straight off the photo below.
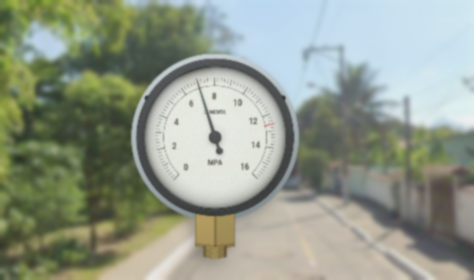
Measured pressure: 7 MPa
